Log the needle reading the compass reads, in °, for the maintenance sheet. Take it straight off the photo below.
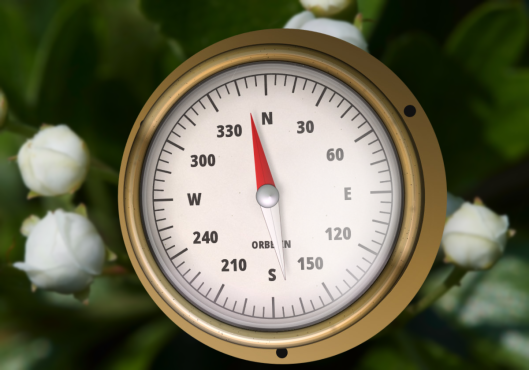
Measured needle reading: 350 °
